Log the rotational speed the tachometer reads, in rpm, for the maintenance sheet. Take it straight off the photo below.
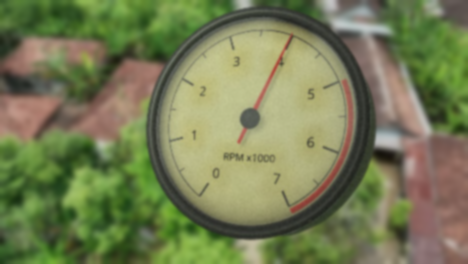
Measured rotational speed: 4000 rpm
